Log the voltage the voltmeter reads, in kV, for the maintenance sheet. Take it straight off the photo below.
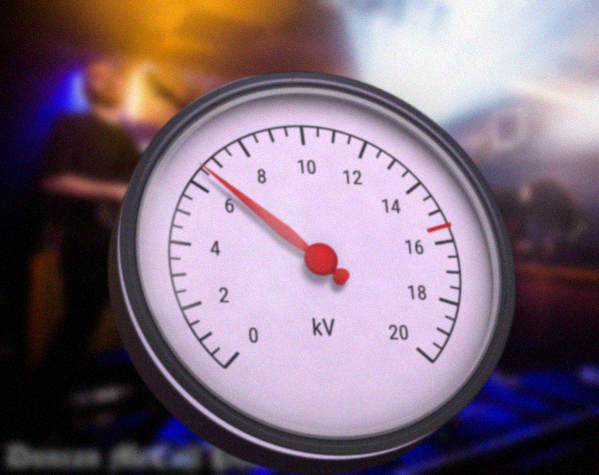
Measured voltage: 6.5 kV
